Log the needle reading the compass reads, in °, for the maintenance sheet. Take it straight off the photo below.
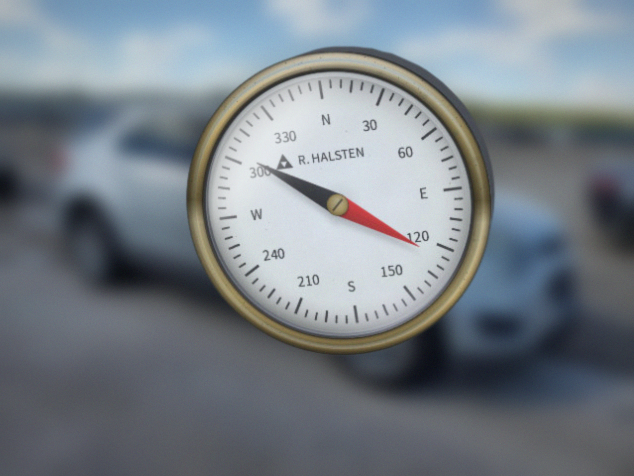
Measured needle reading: 125 °
